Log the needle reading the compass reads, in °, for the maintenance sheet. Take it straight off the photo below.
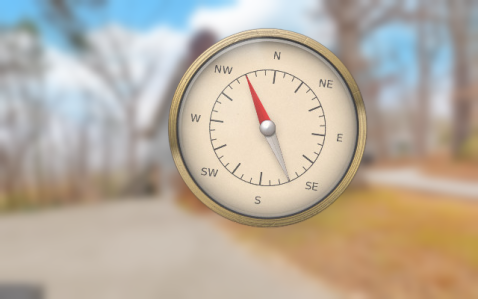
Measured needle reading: 330 °
